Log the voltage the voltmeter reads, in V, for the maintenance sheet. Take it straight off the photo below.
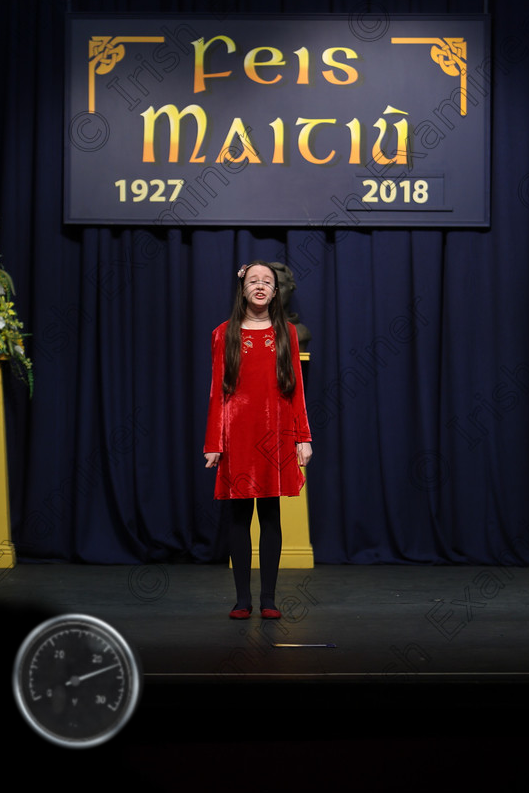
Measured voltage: 23 V
